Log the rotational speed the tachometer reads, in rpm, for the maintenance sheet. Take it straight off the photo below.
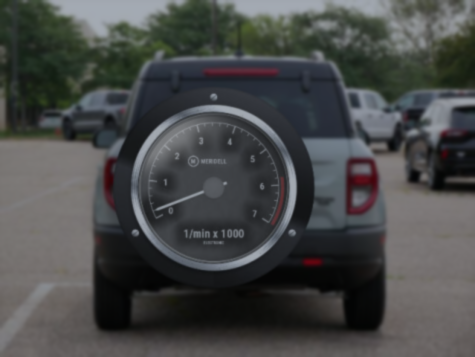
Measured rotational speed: 200 rpm
